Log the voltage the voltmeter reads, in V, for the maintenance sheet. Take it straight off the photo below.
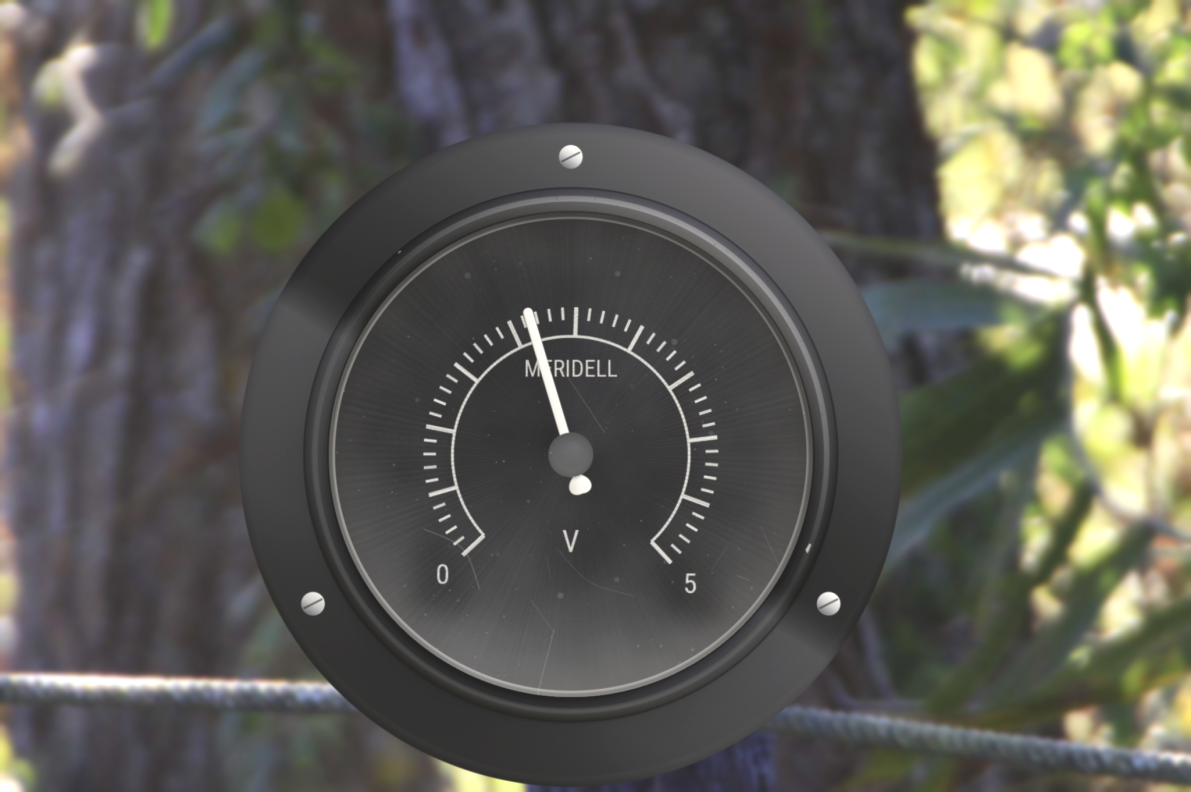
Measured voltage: 2.15 V
